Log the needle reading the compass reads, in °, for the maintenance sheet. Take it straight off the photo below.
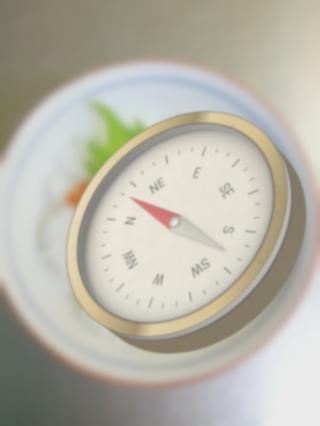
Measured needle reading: 20 °
